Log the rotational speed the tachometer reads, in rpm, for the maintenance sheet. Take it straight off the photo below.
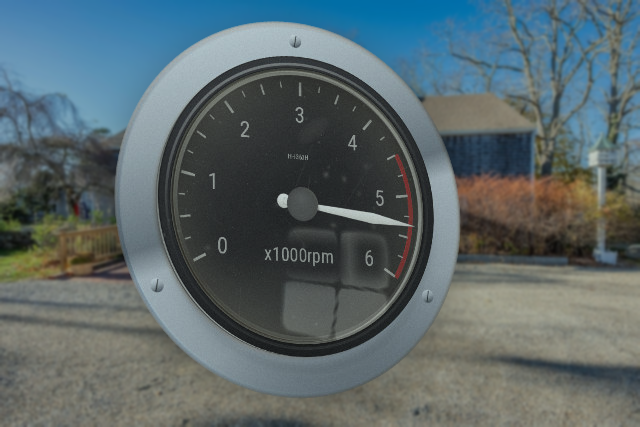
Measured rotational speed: 5375 rpm
